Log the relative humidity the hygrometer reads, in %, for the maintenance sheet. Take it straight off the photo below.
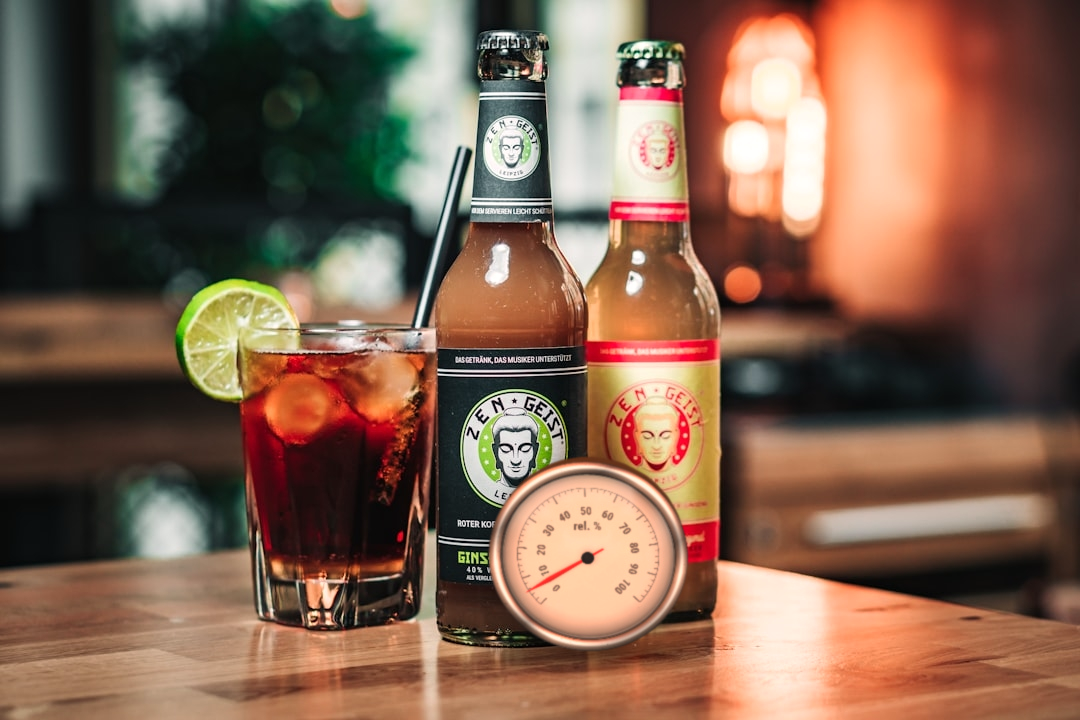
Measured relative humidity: 6 %
